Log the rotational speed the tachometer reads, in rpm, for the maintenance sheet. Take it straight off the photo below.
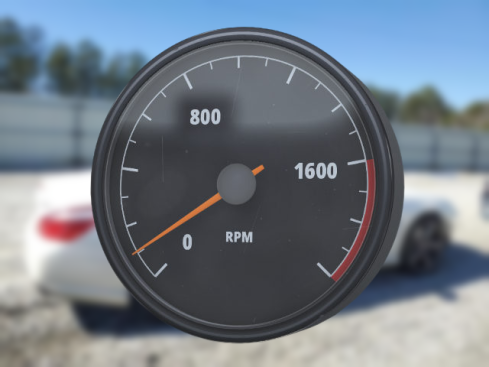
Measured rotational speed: 100 rpm
